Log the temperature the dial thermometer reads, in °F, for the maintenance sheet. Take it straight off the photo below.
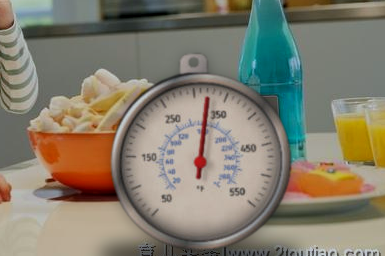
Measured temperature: 320 °F
